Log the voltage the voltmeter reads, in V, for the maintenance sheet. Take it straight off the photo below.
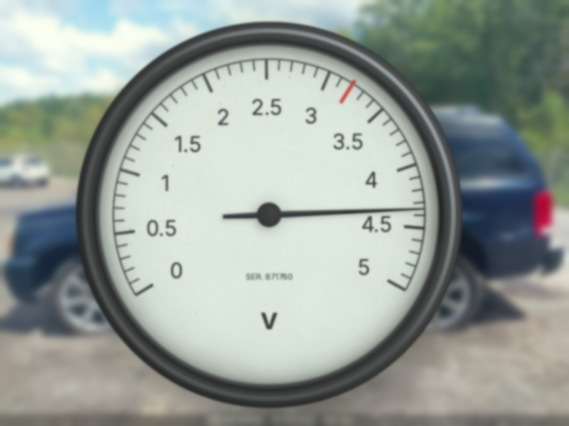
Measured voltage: 4.35 V
